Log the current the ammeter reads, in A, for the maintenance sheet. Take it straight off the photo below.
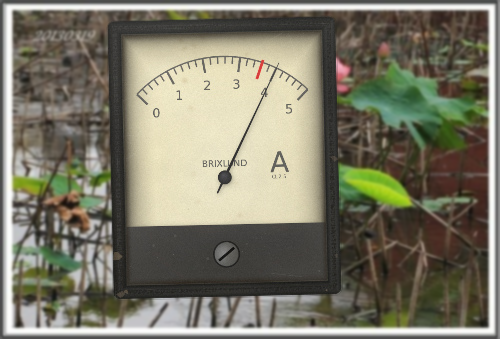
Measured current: 4 A
